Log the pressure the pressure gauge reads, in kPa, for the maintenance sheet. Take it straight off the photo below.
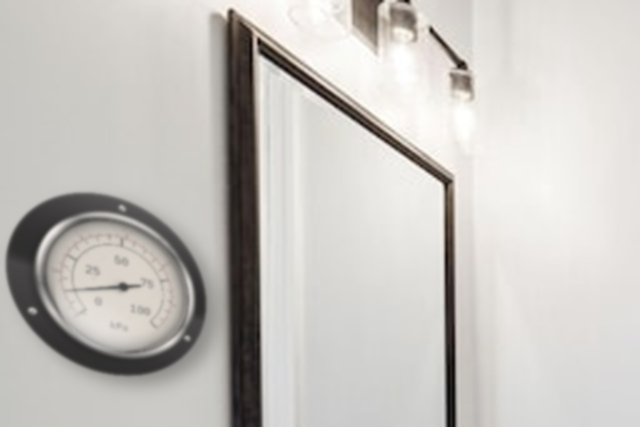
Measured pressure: 10 kPa
